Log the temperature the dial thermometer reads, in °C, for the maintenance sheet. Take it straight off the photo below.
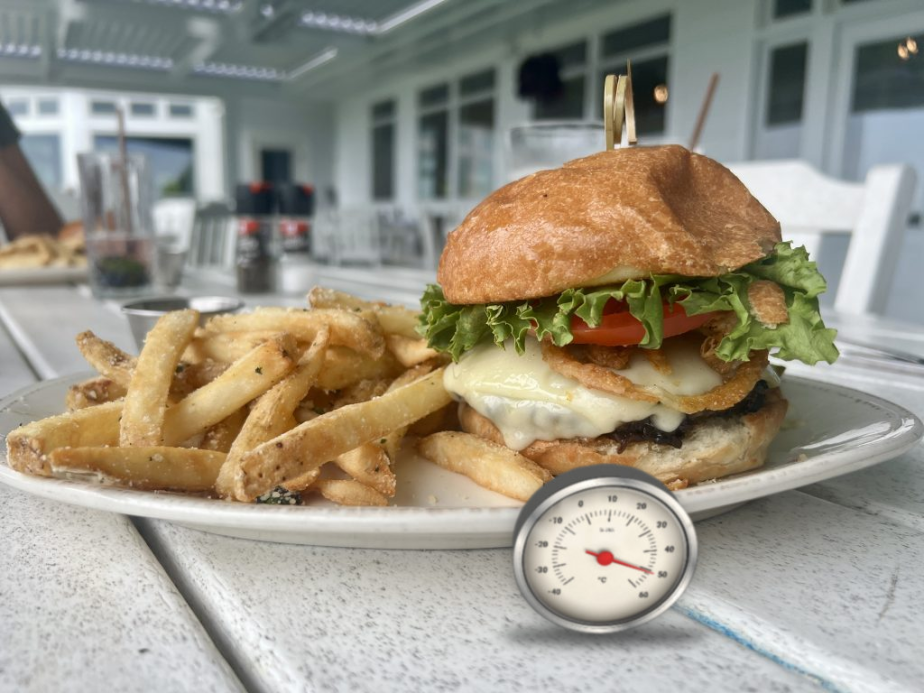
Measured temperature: 50 °C
